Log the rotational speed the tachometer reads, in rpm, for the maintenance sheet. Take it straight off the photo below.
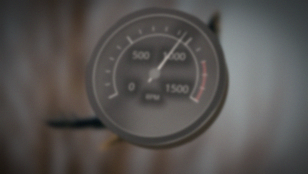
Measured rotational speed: 950 rpm
